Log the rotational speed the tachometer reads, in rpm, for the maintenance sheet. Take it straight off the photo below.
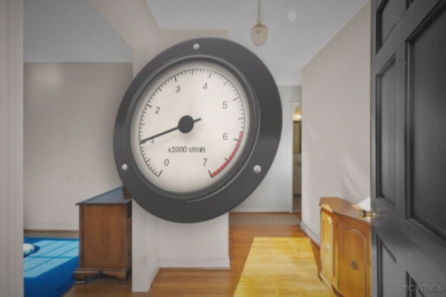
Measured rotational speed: 1000 rpm
